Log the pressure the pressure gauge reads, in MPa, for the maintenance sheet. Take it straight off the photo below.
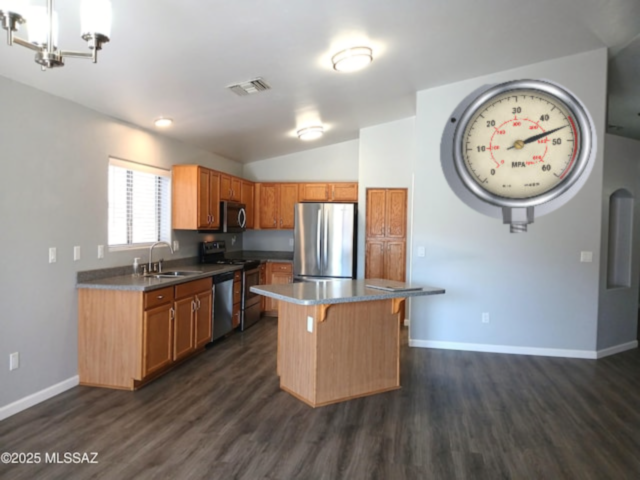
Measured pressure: 46 MPa
